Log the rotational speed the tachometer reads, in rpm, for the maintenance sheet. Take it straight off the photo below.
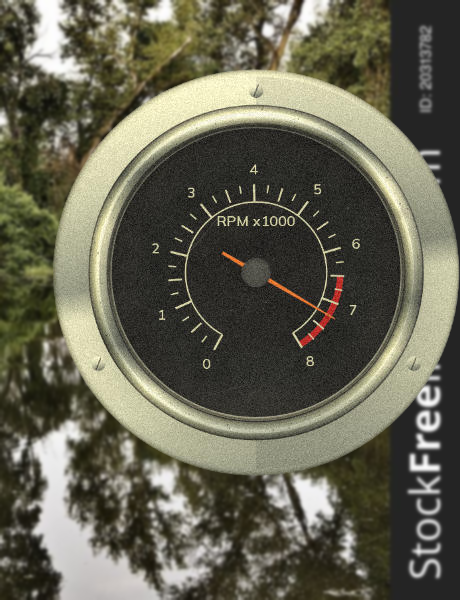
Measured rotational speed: 7250 rpm
